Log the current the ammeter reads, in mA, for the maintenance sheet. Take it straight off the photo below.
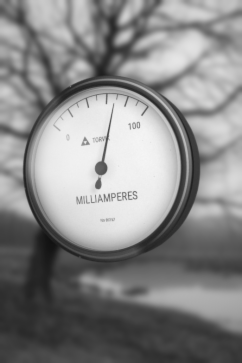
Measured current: 70 mA
